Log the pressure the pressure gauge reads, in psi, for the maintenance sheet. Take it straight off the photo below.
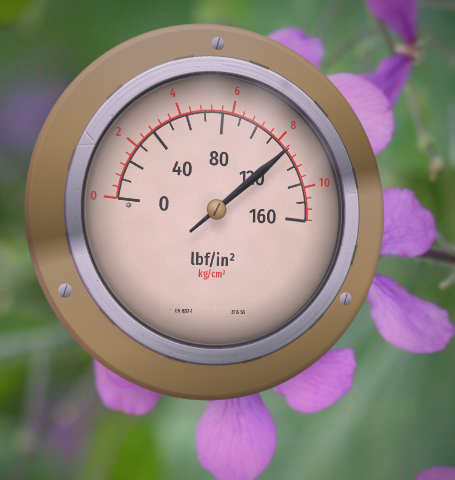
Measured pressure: 120 psi
